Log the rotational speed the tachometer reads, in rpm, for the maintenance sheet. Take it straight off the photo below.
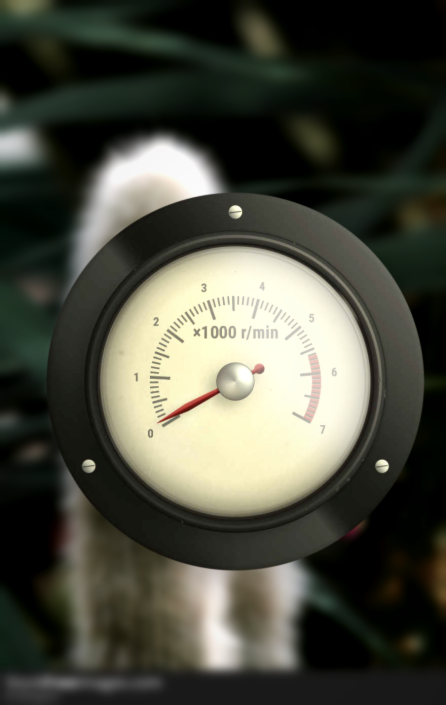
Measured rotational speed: 100 rpm
